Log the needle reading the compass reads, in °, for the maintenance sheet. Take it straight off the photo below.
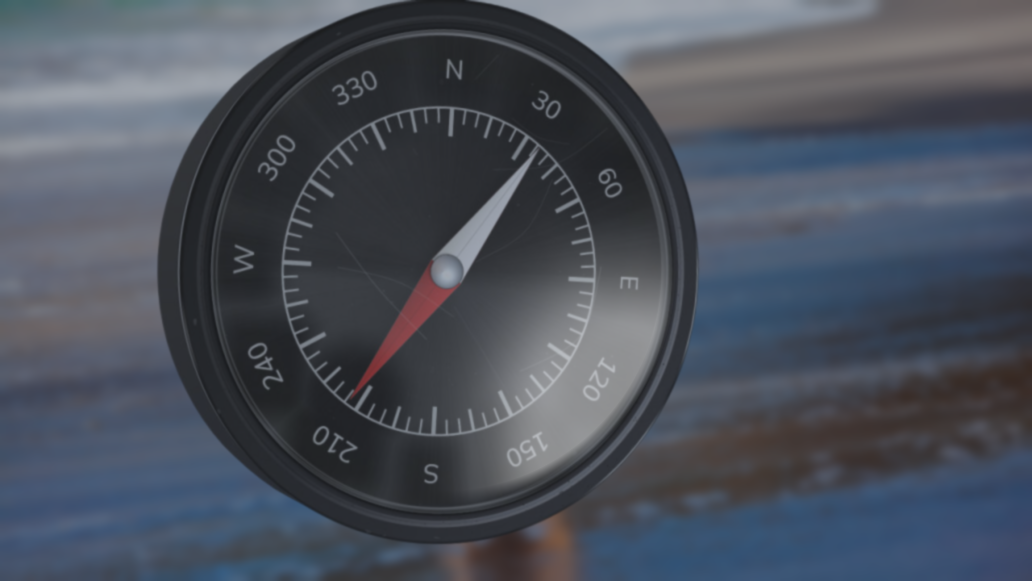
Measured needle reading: 215 °
